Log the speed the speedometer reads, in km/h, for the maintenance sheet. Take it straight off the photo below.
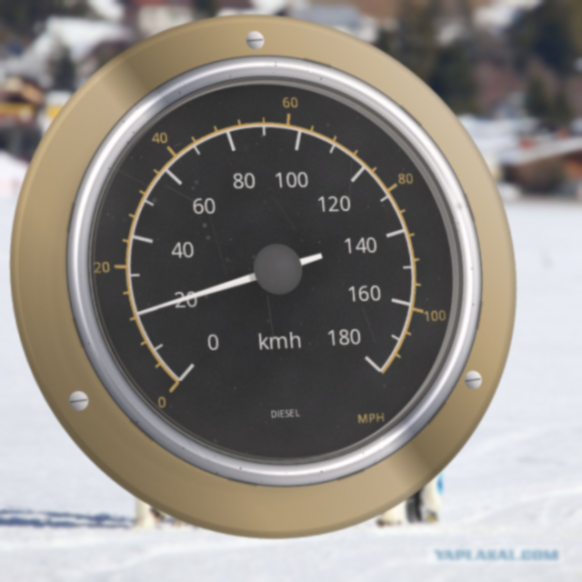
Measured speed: 20 km/h
